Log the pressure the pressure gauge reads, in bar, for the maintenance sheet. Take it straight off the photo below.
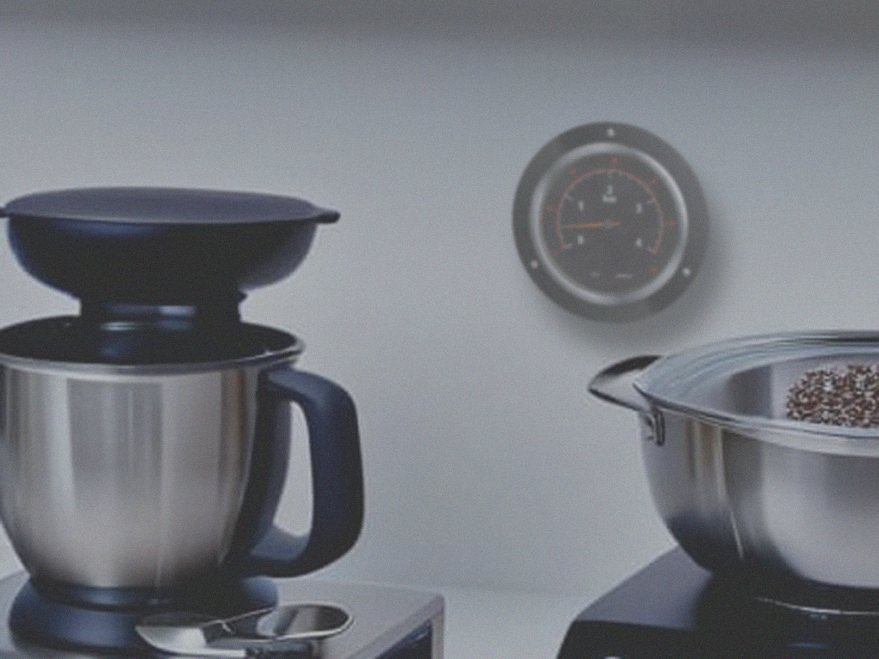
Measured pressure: 0.4 bar
